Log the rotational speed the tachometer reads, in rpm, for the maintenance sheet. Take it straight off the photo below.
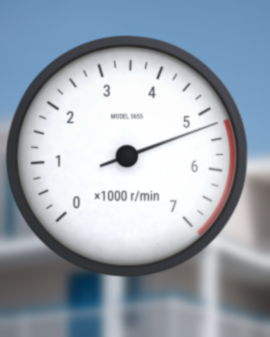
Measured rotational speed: 5250 rpm
